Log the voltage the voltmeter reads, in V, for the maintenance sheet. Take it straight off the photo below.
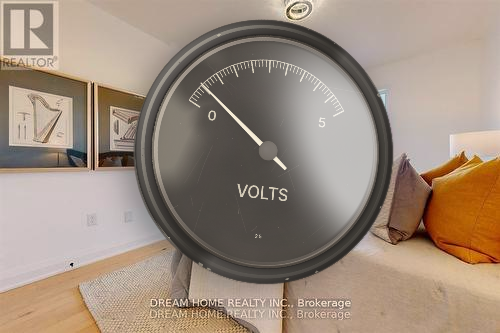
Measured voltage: 0.5 V
